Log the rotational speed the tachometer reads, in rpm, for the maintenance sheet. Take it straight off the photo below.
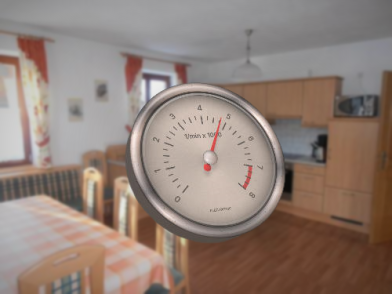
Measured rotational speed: 4750 rpm
